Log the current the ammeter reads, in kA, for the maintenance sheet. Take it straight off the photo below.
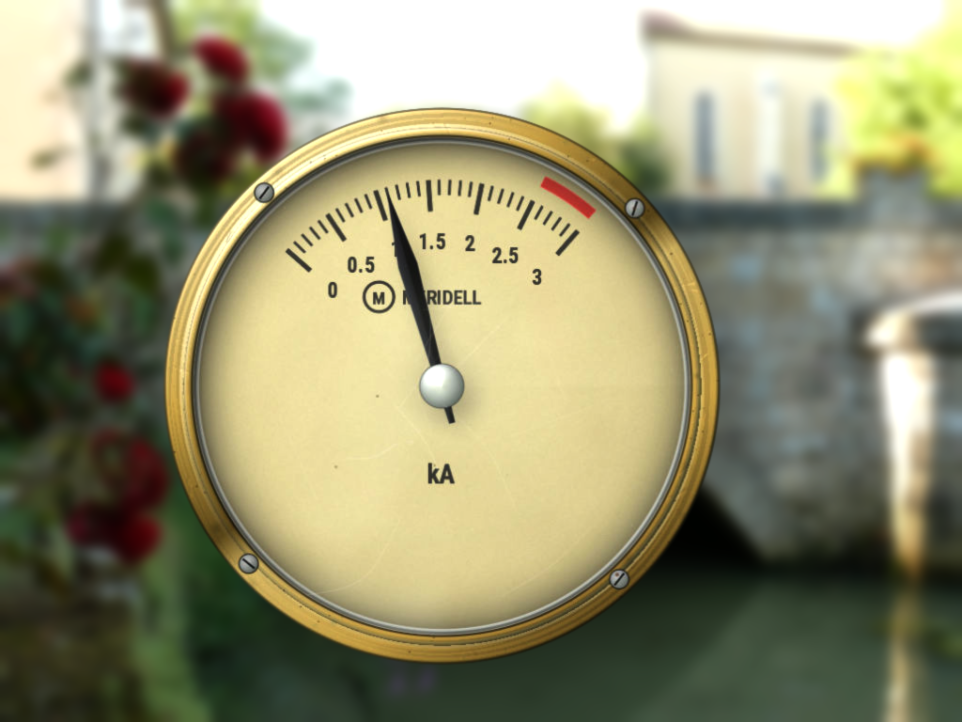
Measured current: 1.1 kA
